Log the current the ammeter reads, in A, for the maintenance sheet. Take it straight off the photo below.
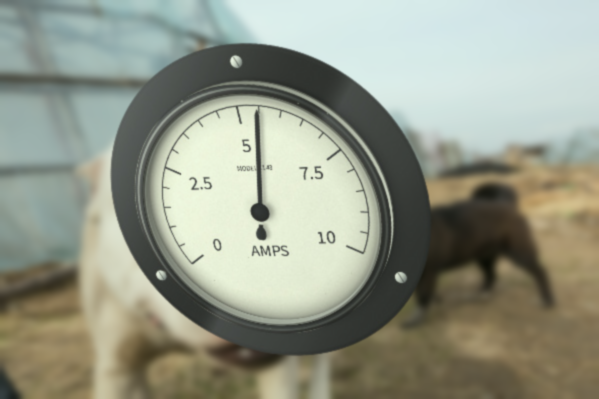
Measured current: 5.5 A
